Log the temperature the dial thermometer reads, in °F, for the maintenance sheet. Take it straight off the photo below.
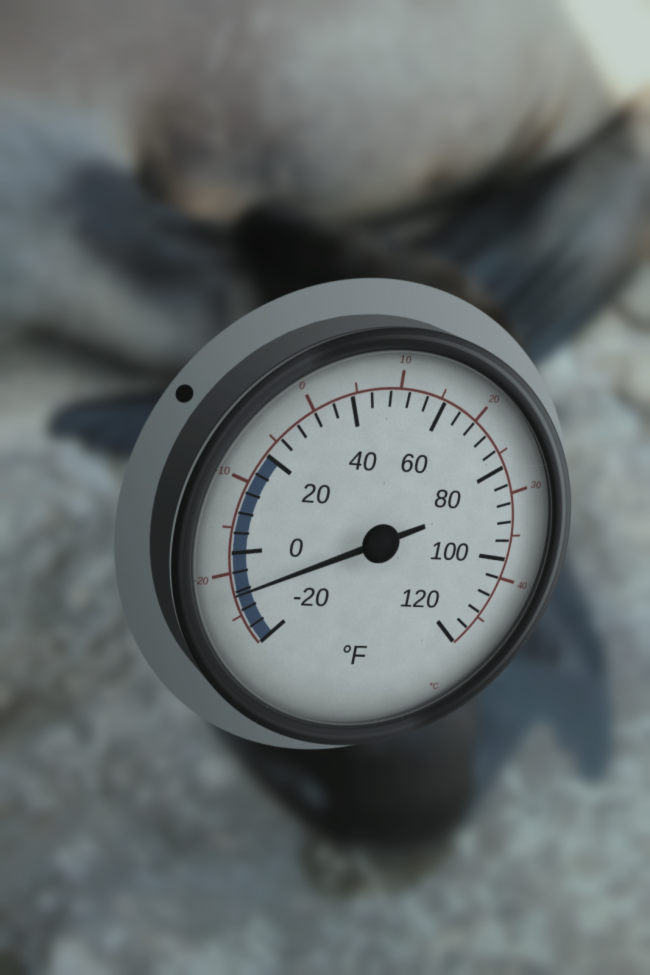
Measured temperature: -8 °F
